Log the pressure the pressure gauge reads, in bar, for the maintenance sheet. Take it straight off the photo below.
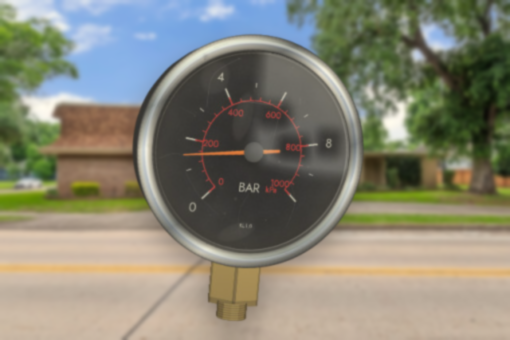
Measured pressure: 1.5 bar
